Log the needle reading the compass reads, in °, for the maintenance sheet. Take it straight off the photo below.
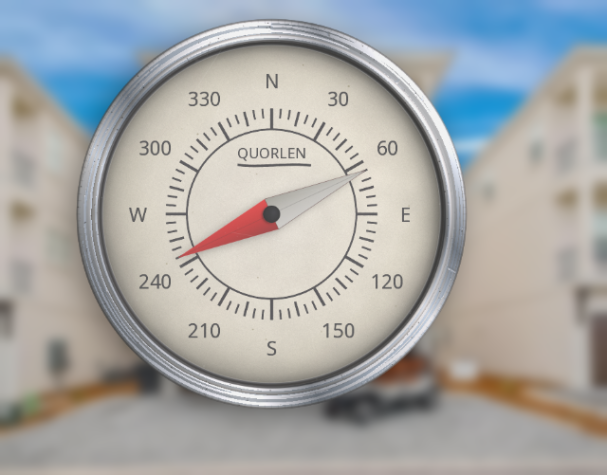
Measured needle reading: 245 °
